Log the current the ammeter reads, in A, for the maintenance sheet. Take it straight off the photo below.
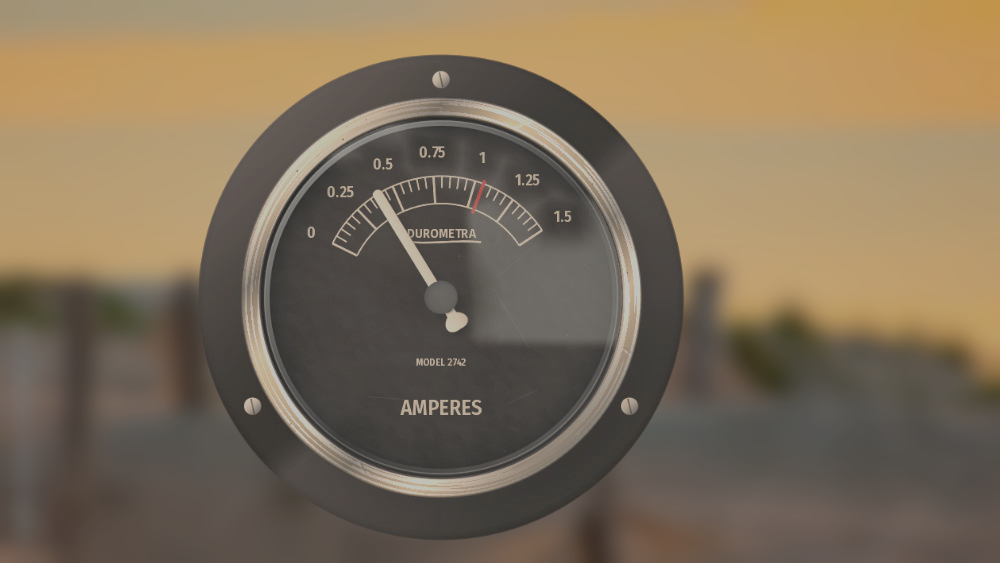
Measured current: 0.4 A
